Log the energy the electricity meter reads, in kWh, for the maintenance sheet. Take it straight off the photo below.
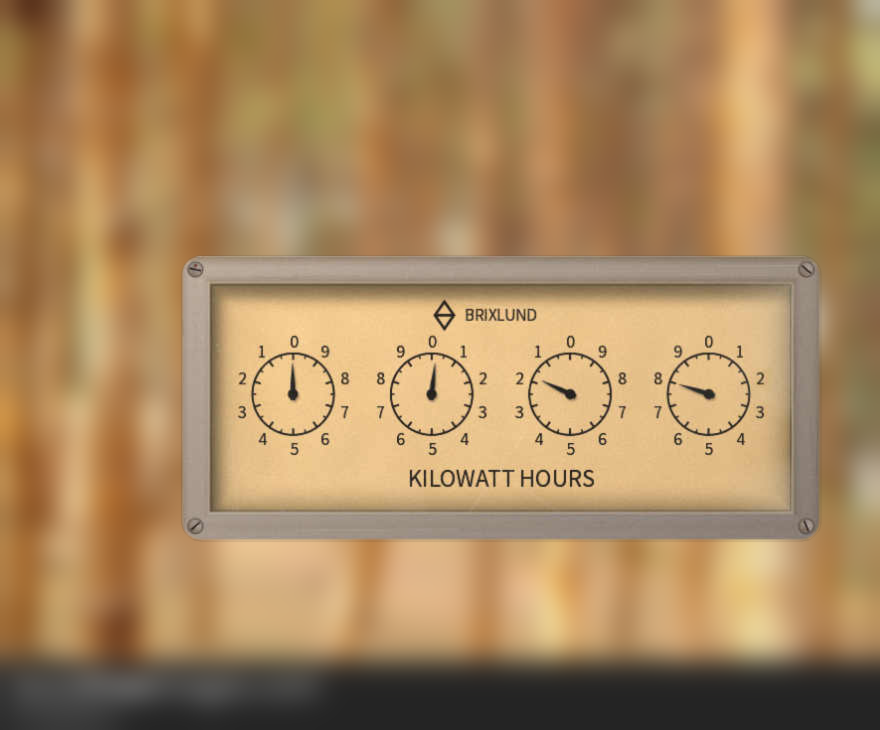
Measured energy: 18 kWh
